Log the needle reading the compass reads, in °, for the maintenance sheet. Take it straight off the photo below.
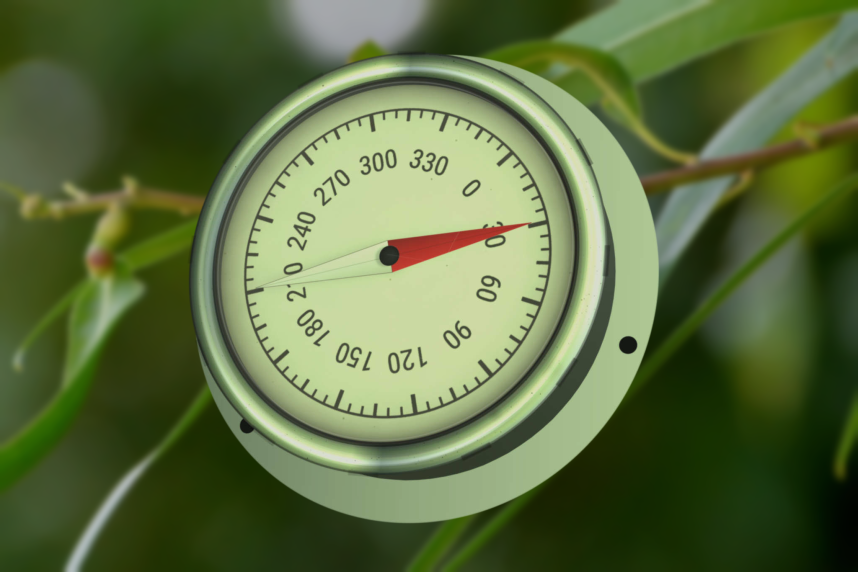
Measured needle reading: 30 °
